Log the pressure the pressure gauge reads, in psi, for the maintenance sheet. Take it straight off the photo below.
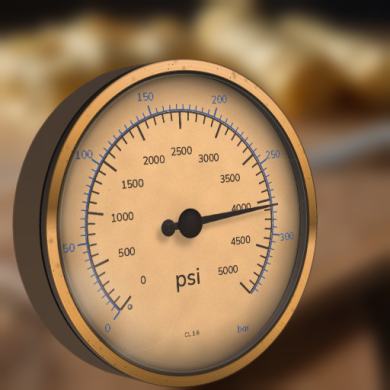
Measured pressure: 4050 psi
